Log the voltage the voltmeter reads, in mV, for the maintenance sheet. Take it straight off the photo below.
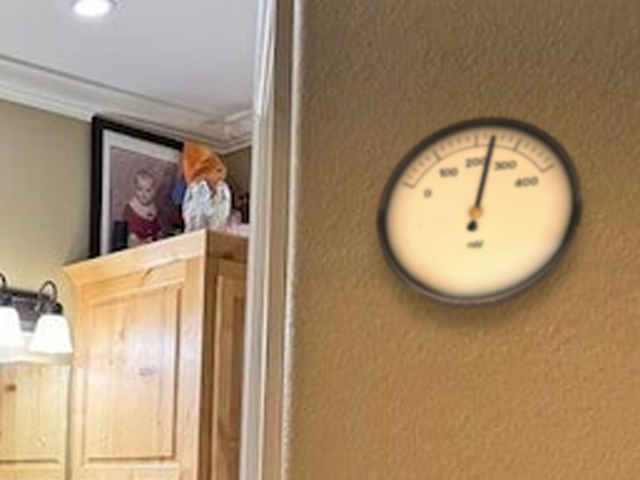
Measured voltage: 240 mV
